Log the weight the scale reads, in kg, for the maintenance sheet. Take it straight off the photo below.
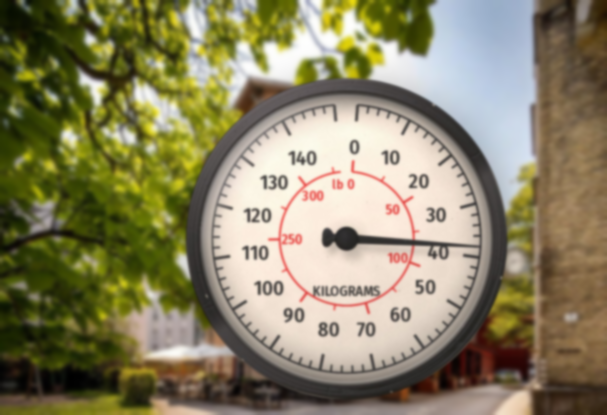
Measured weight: 38 kg
